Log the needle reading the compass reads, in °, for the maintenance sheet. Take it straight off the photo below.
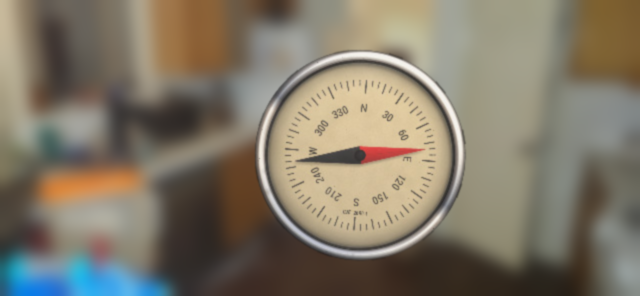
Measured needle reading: 80 °
